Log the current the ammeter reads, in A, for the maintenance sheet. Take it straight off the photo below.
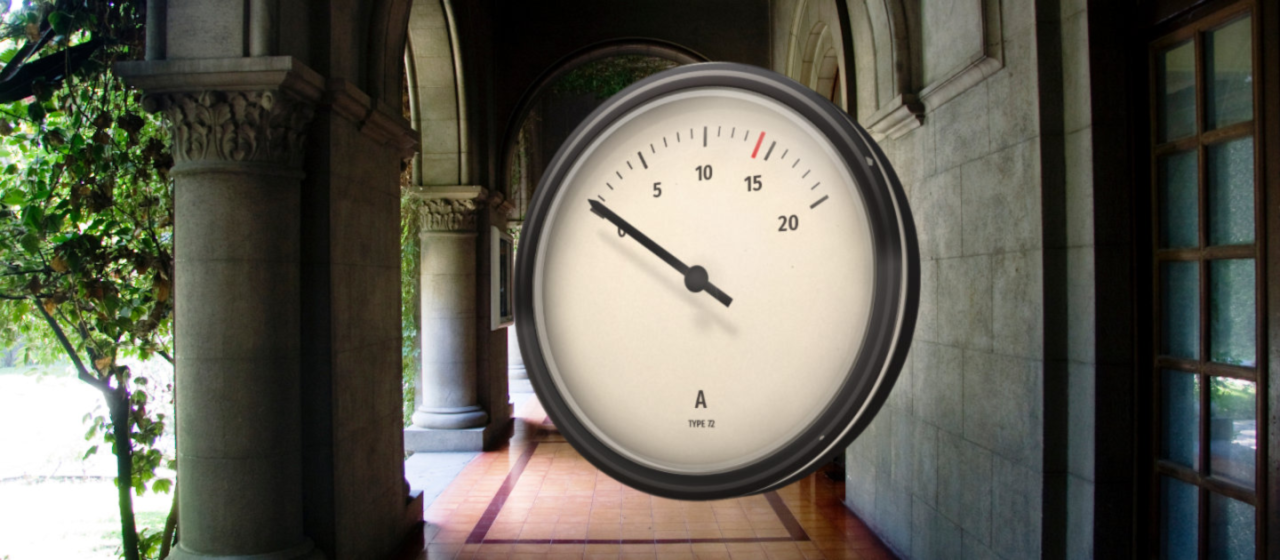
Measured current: 0.5 A
